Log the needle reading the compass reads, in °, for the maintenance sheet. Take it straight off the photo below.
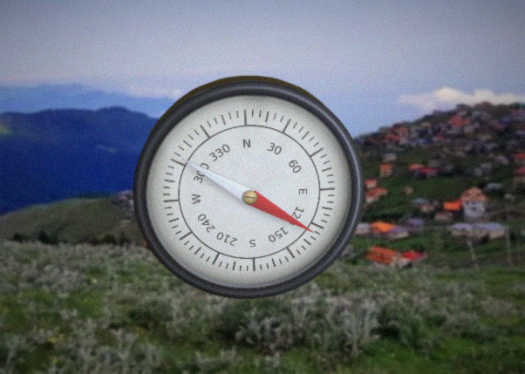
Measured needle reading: 125 °
